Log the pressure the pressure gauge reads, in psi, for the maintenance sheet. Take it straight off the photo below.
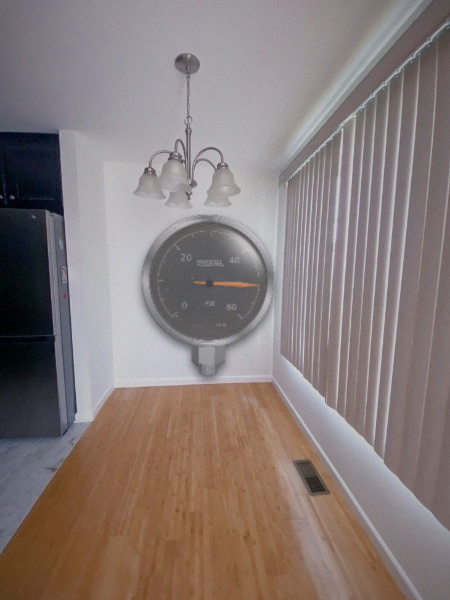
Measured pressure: 50 psi
